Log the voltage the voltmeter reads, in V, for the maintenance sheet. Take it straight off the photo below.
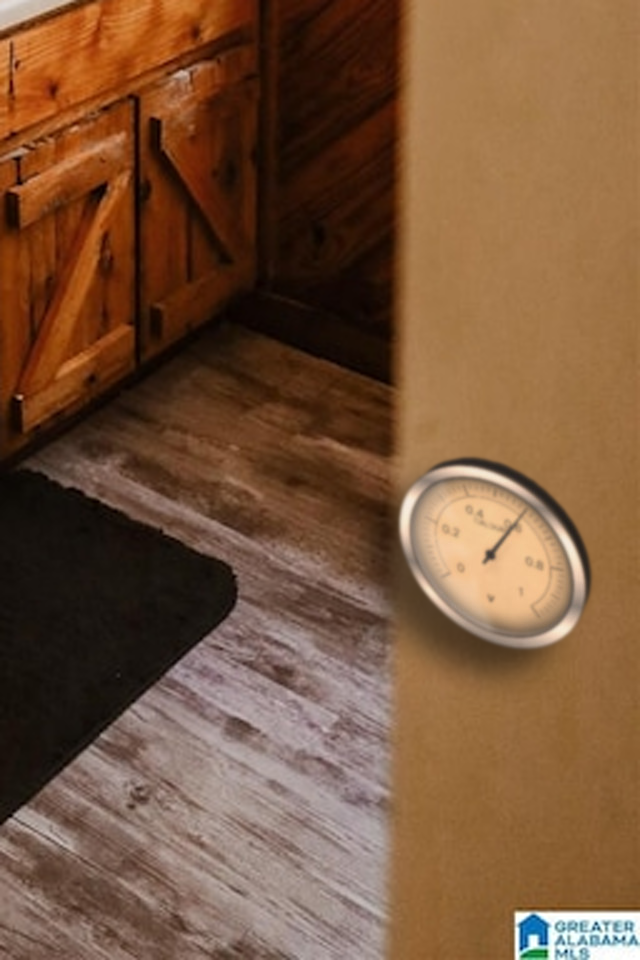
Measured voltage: 0.6 V
